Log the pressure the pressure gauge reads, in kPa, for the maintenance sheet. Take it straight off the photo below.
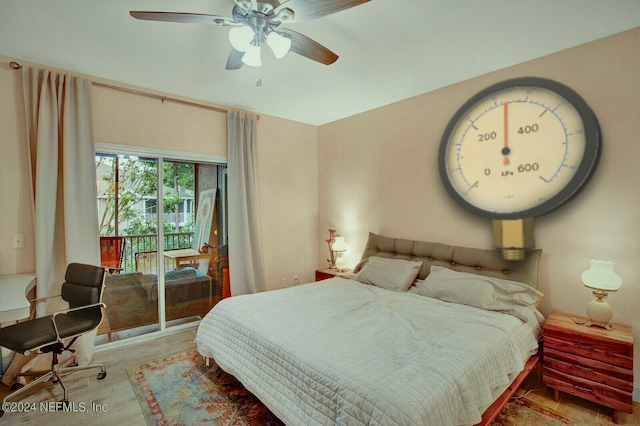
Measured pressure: 300 kPa
